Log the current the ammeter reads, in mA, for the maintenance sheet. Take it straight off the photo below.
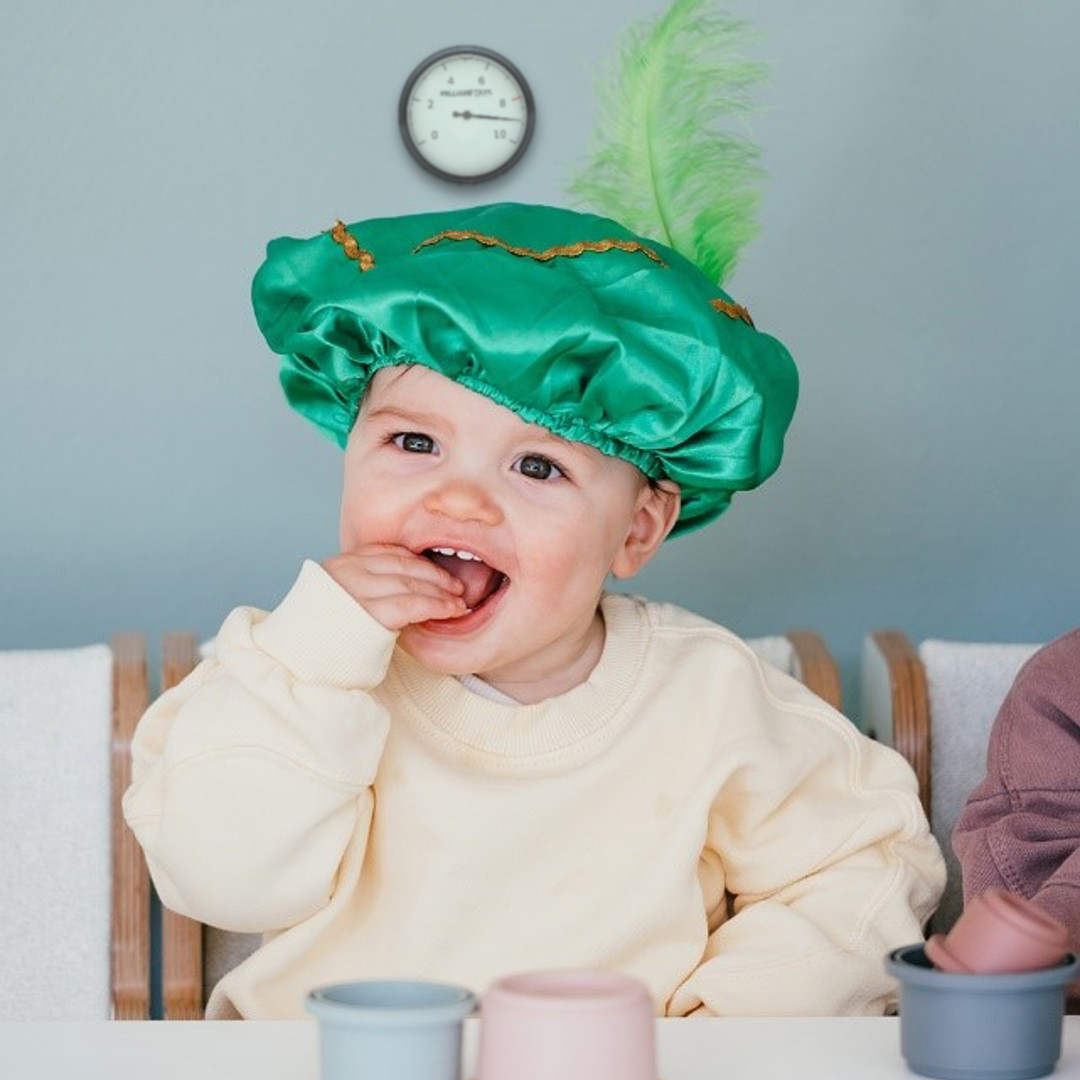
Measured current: 9 mA
